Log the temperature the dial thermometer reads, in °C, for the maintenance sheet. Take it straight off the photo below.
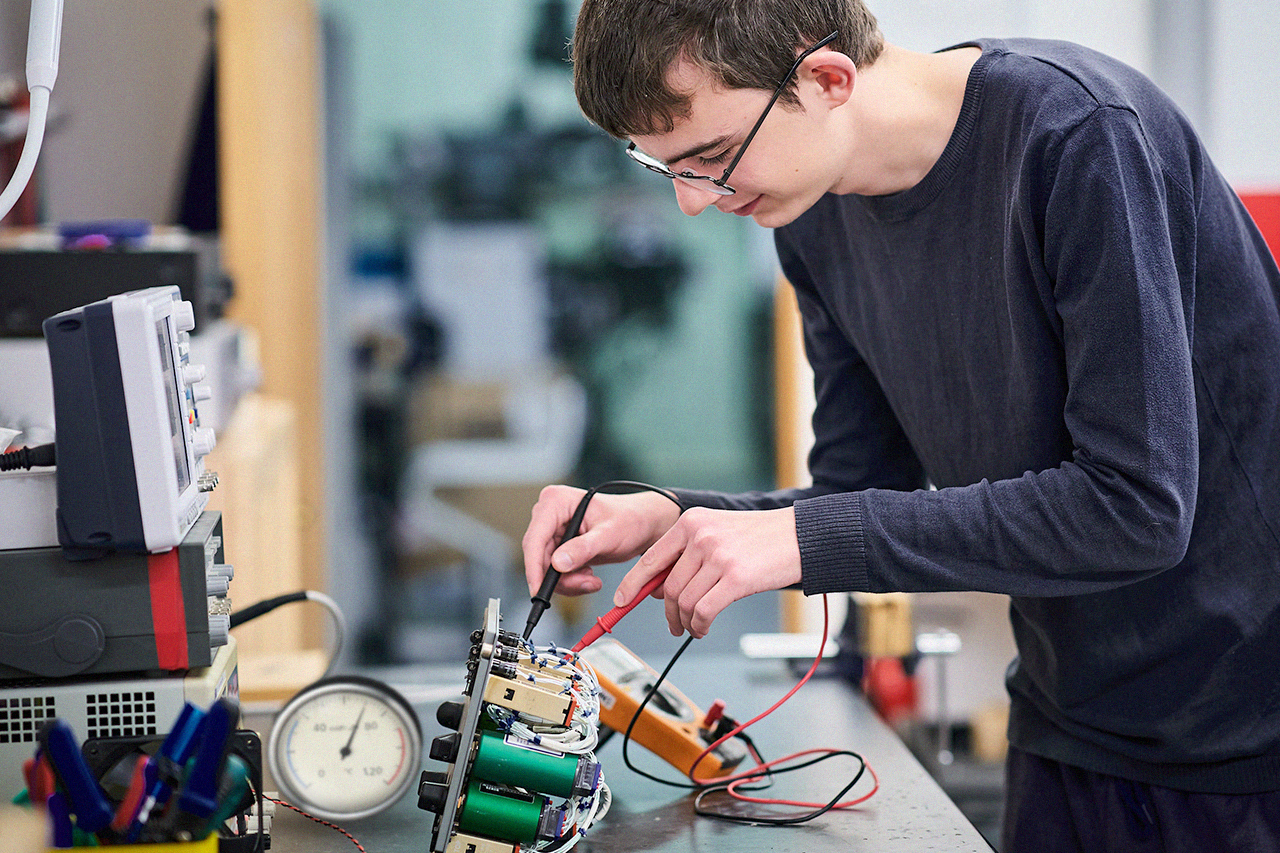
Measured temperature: 70 °C
